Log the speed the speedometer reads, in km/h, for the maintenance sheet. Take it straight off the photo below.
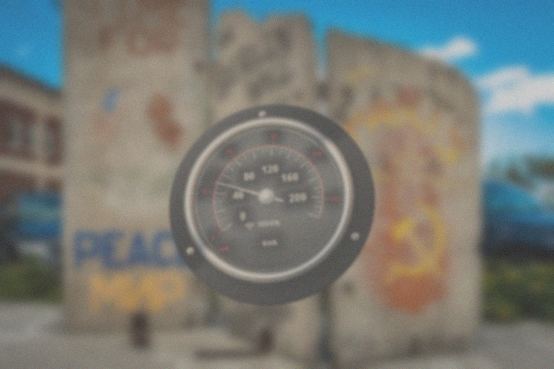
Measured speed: 50 km/h
